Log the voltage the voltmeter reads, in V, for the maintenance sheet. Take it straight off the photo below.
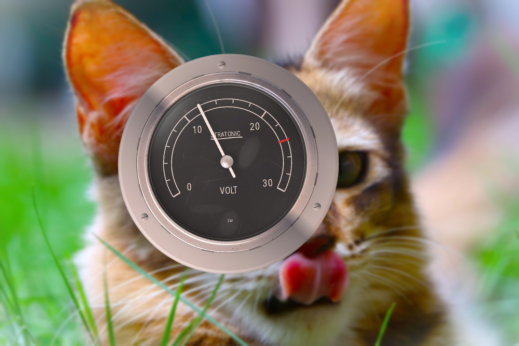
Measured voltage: 12 V
